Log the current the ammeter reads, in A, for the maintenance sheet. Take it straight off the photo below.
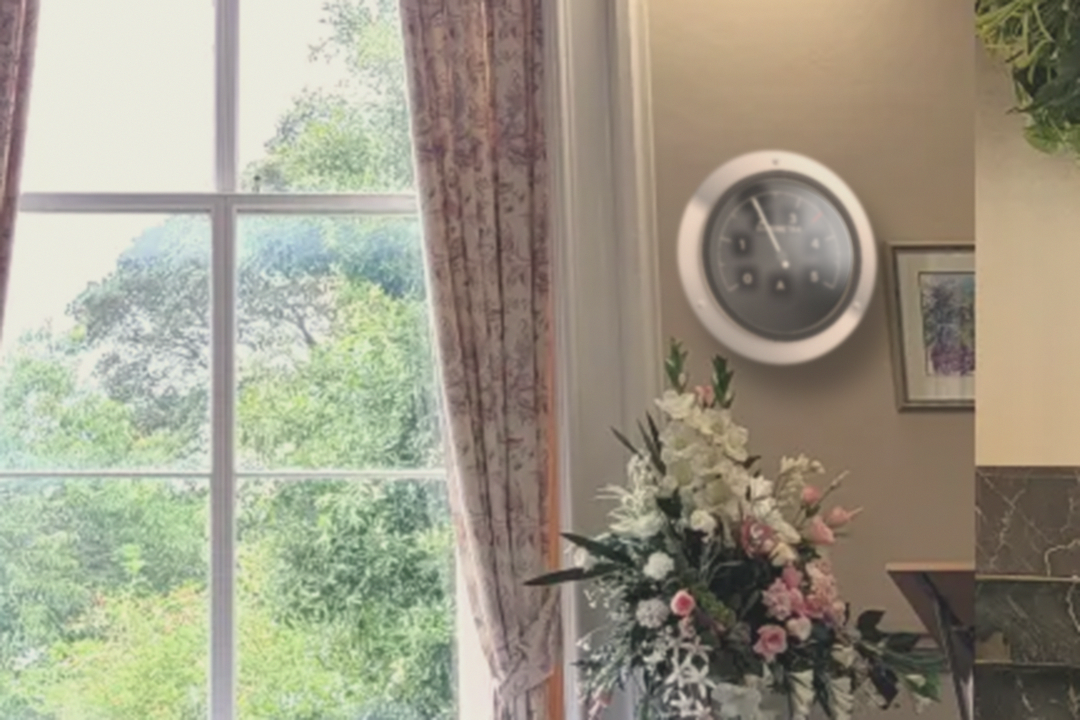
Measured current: 2 A
